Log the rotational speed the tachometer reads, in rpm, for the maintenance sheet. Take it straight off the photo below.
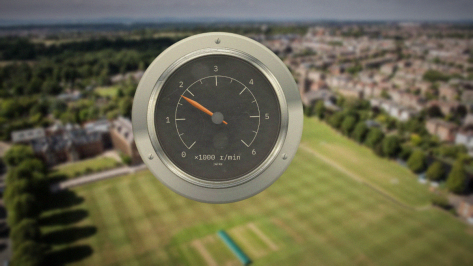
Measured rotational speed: 1750 rpm
